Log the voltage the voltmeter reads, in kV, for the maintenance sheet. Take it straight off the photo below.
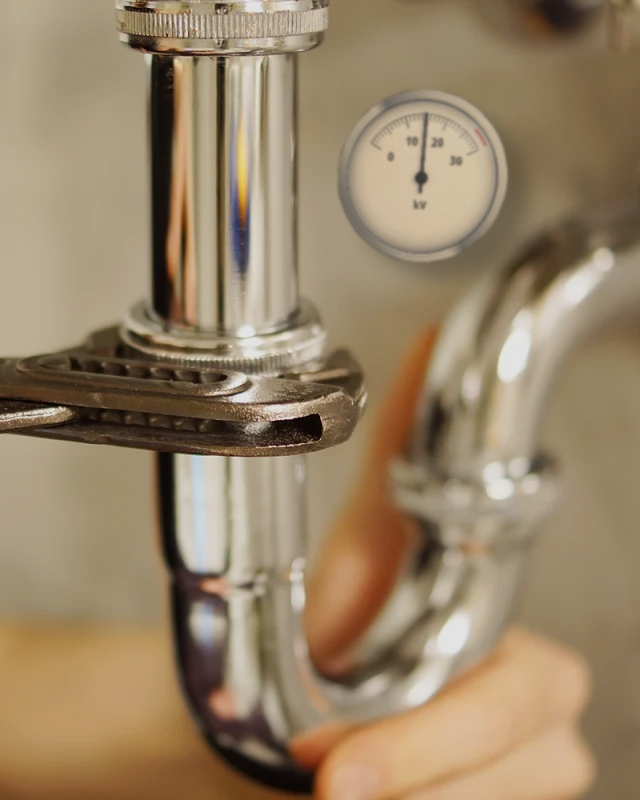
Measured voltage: 15 kV
